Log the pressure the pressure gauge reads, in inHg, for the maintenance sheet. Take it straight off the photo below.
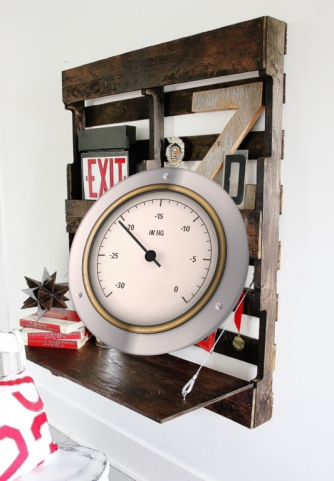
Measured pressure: -20.5 inHg
